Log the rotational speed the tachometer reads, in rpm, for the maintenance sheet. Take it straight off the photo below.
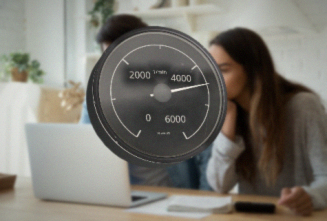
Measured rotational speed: 4500 rpm
